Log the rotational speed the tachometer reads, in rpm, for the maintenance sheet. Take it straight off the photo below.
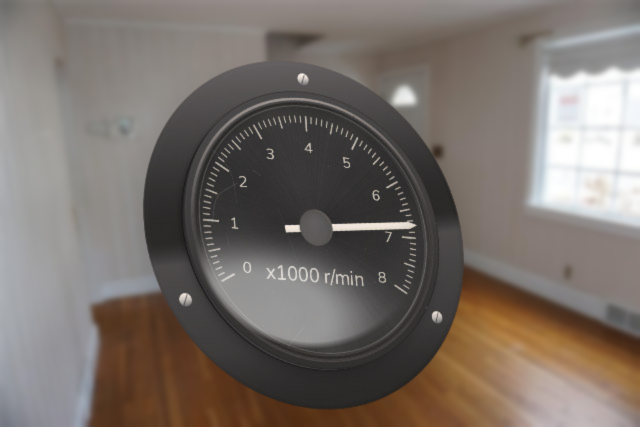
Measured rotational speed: 6800 rpm
